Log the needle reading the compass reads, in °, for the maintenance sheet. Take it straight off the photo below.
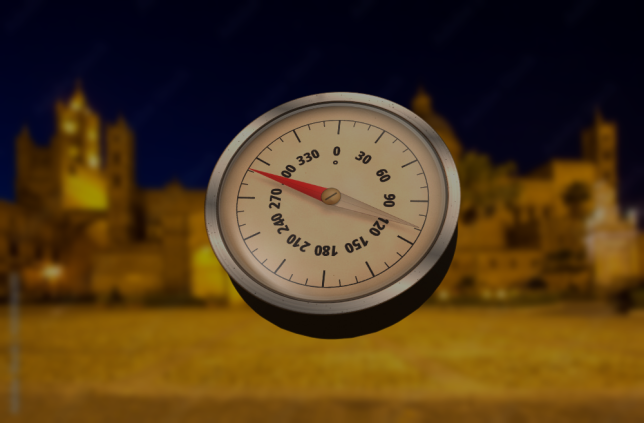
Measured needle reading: 290 °
